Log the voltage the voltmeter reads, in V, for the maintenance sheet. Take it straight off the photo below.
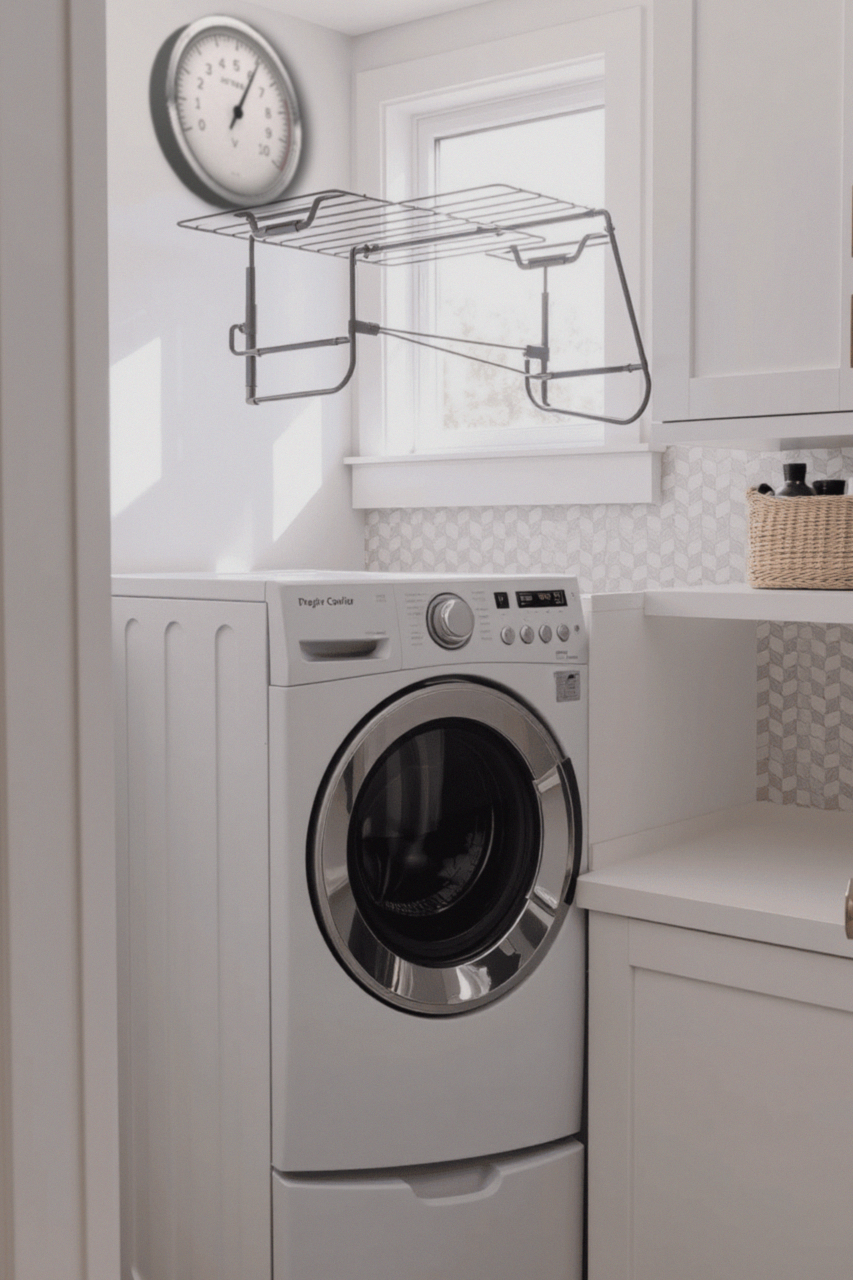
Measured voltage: 6 V
